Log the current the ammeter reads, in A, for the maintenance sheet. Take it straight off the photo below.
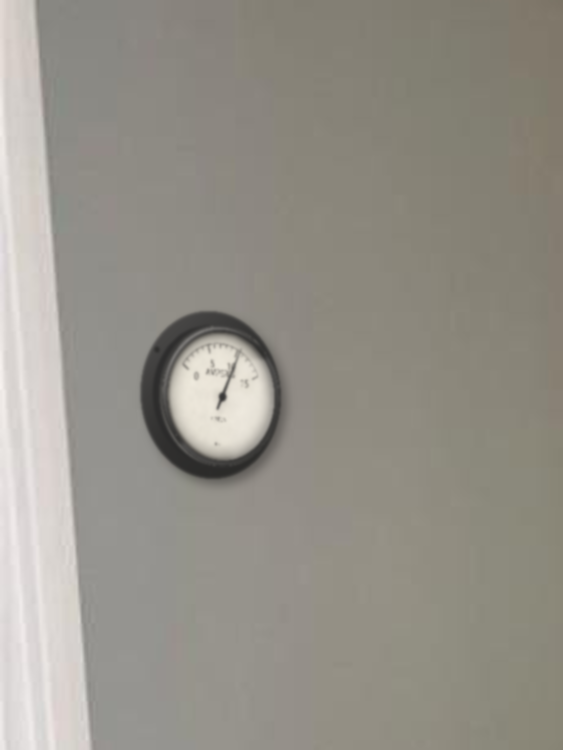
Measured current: 10 A
